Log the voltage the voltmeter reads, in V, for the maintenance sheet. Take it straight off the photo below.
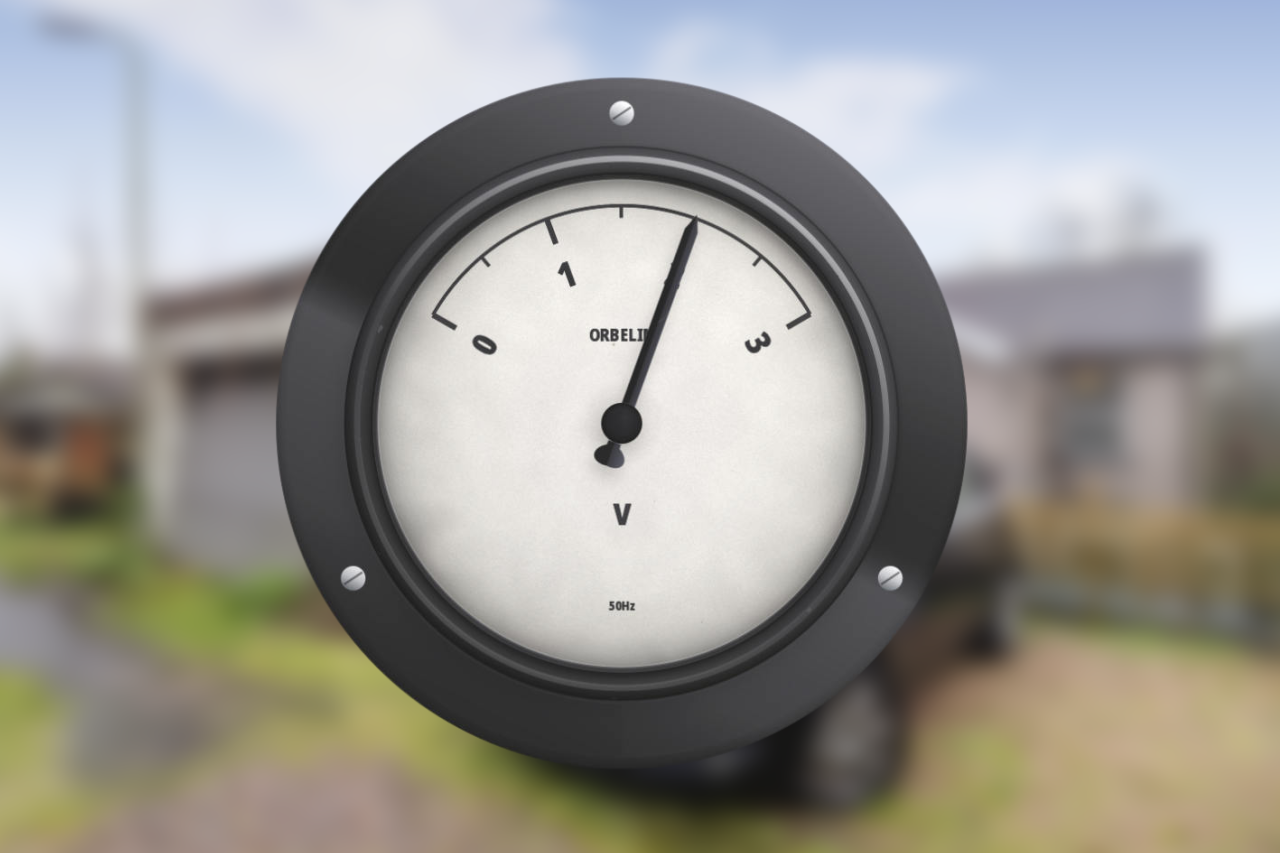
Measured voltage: 2 V
